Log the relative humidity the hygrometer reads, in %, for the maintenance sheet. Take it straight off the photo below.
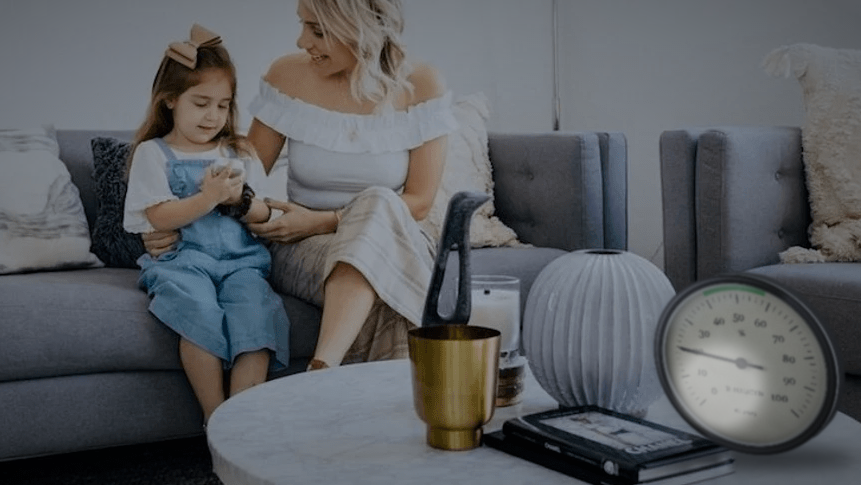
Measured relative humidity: 20 %
